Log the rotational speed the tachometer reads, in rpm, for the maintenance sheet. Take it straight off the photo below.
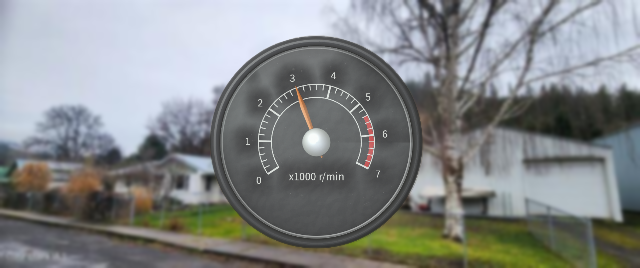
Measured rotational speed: 3000 rpm
